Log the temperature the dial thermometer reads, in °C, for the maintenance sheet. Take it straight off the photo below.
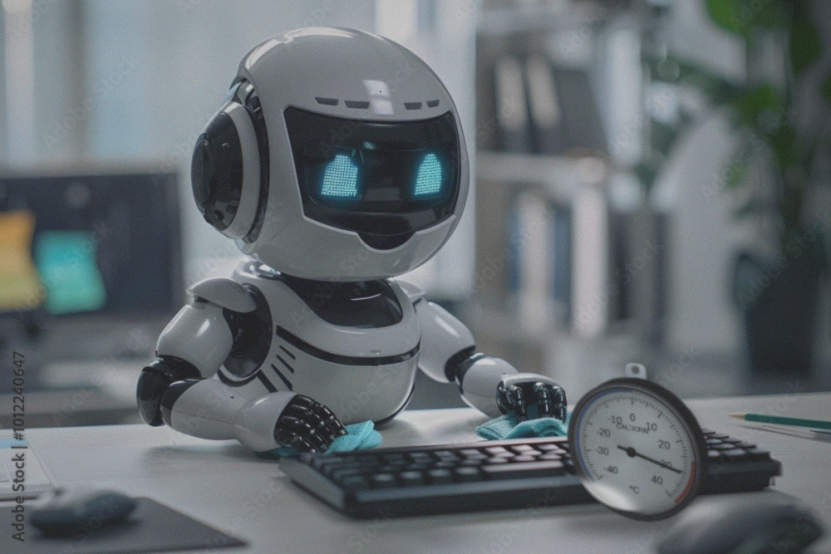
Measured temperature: 30 °C
